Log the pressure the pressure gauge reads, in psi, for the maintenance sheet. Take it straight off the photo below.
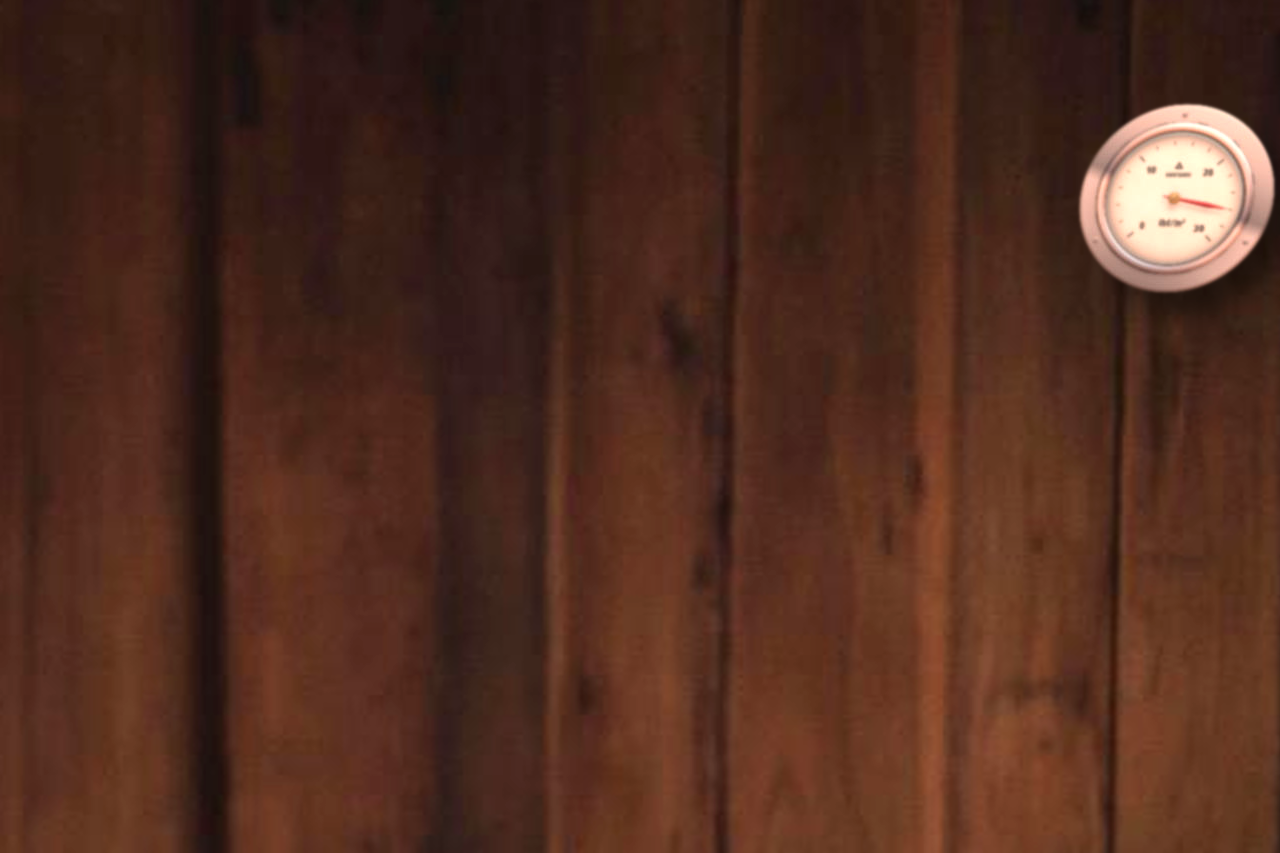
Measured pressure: 26 psi
